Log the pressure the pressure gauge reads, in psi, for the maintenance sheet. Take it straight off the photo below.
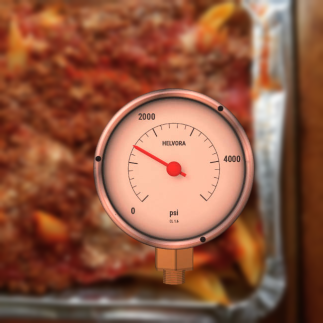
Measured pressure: 1400 psi
